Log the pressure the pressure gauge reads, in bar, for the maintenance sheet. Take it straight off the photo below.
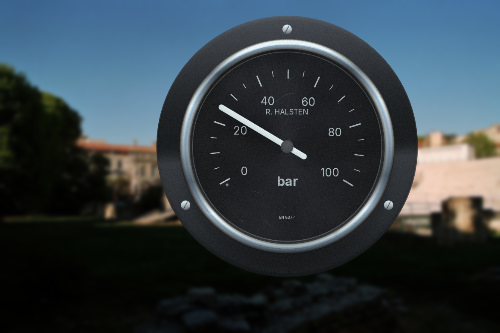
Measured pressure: 25 bar
